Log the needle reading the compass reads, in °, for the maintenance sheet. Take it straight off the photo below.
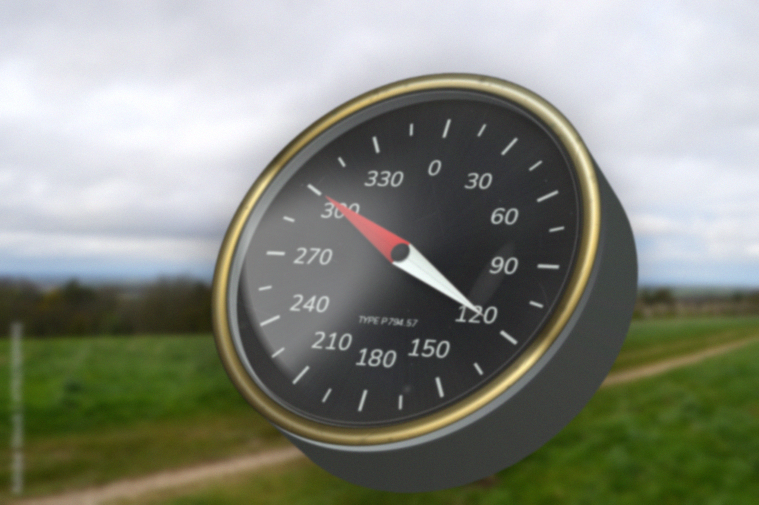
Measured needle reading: 300 °
